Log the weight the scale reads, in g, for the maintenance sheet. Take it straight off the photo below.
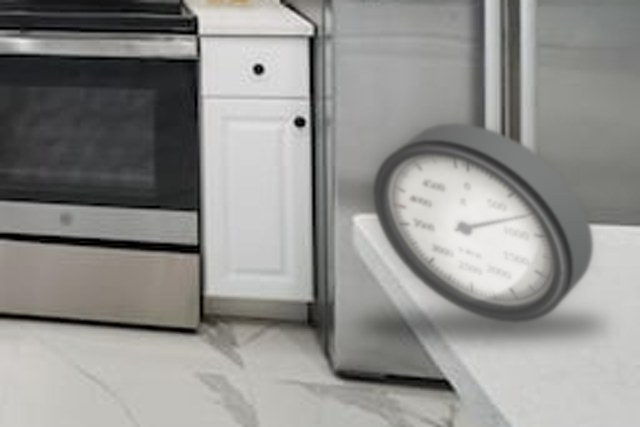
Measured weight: 750 g
